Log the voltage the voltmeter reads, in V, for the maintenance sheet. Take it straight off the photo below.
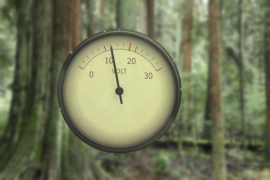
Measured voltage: 12 V
